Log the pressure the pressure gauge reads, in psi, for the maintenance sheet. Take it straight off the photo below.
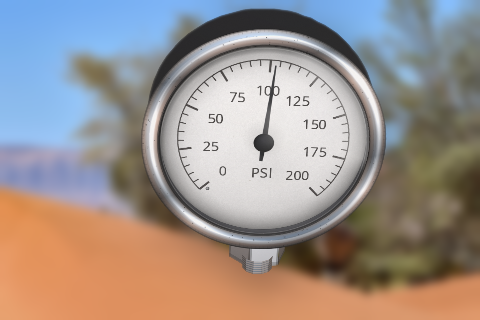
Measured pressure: 102.5 psi
